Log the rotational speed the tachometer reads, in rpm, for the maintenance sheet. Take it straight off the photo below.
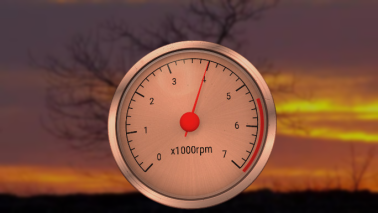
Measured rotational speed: 4000 rpm
